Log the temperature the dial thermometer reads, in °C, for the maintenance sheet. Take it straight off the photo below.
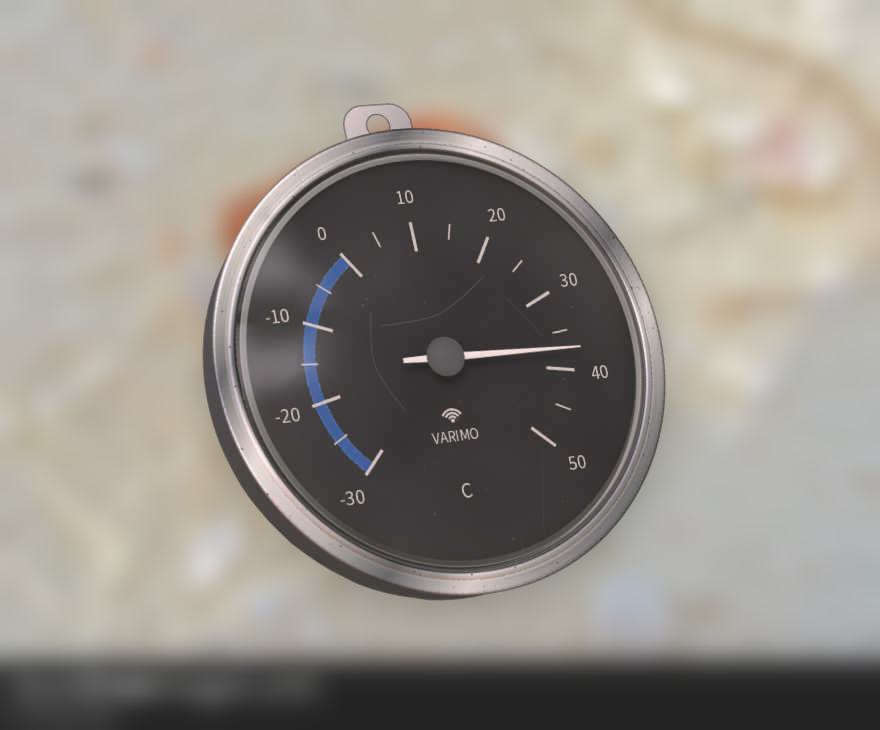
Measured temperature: 37.5 °C
